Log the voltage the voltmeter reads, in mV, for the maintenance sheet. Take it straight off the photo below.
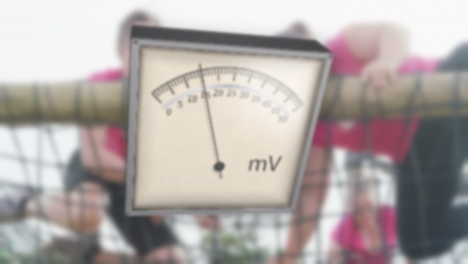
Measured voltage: 15 mV
